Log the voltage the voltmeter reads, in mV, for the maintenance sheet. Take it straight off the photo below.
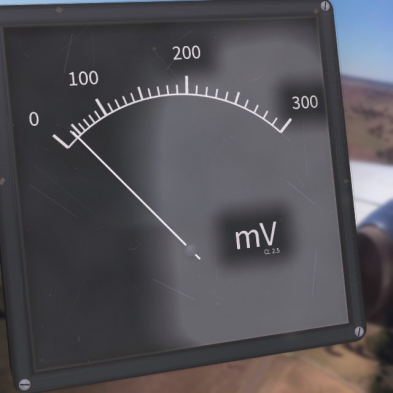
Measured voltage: 40 mV
